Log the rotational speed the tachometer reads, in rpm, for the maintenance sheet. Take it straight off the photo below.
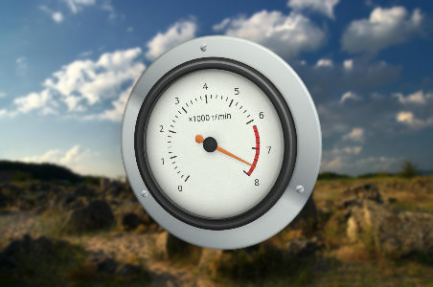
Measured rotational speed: 7600 rpm
